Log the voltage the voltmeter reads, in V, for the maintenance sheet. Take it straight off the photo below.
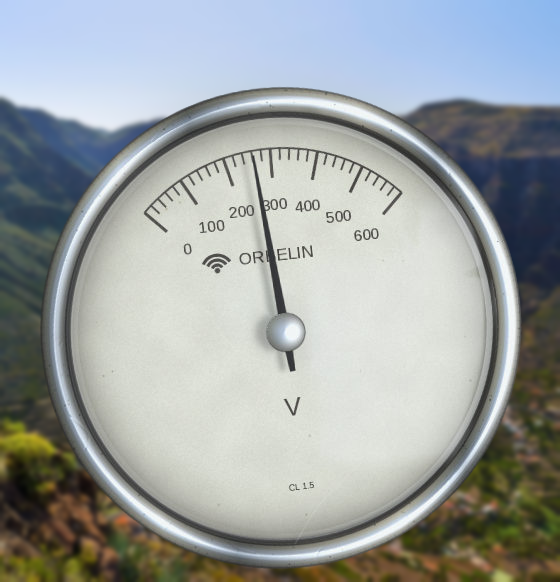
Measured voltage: 260 V
